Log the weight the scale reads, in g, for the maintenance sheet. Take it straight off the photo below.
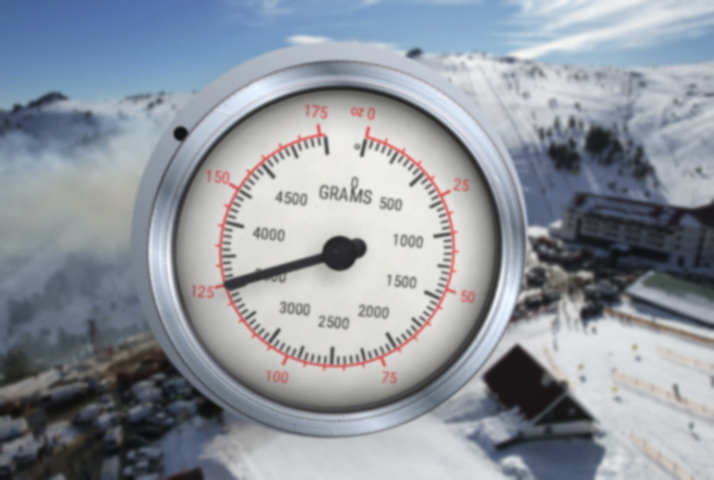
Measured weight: 3550 g
